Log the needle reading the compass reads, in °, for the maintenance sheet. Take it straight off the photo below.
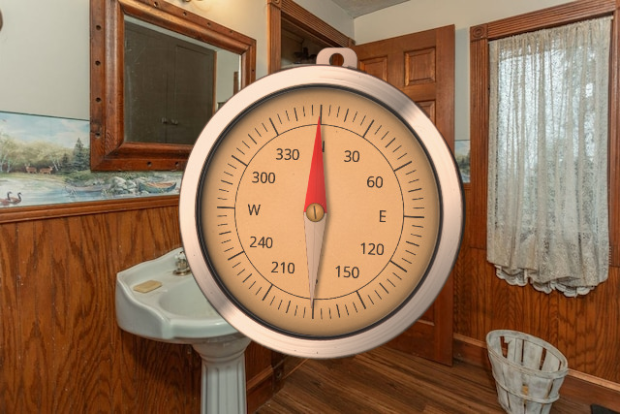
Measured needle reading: 0 °
